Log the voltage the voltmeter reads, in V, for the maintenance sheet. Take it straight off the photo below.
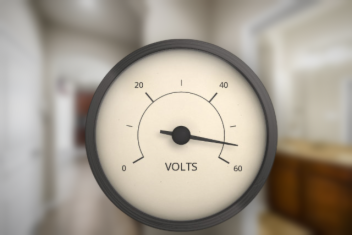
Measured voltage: 55 V
